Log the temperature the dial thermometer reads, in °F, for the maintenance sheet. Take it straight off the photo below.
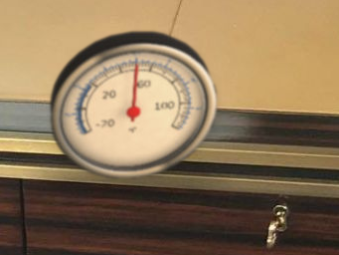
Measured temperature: 50 °F
